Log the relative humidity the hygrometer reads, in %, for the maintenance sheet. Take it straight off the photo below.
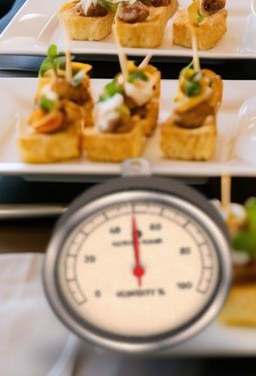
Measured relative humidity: 50 %
